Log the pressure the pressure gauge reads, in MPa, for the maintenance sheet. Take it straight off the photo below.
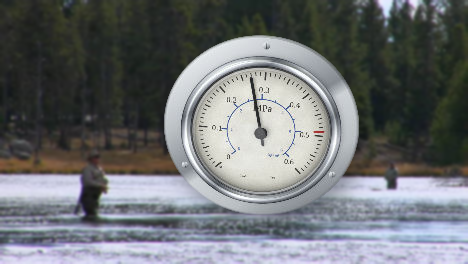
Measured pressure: 0.27 MPa
